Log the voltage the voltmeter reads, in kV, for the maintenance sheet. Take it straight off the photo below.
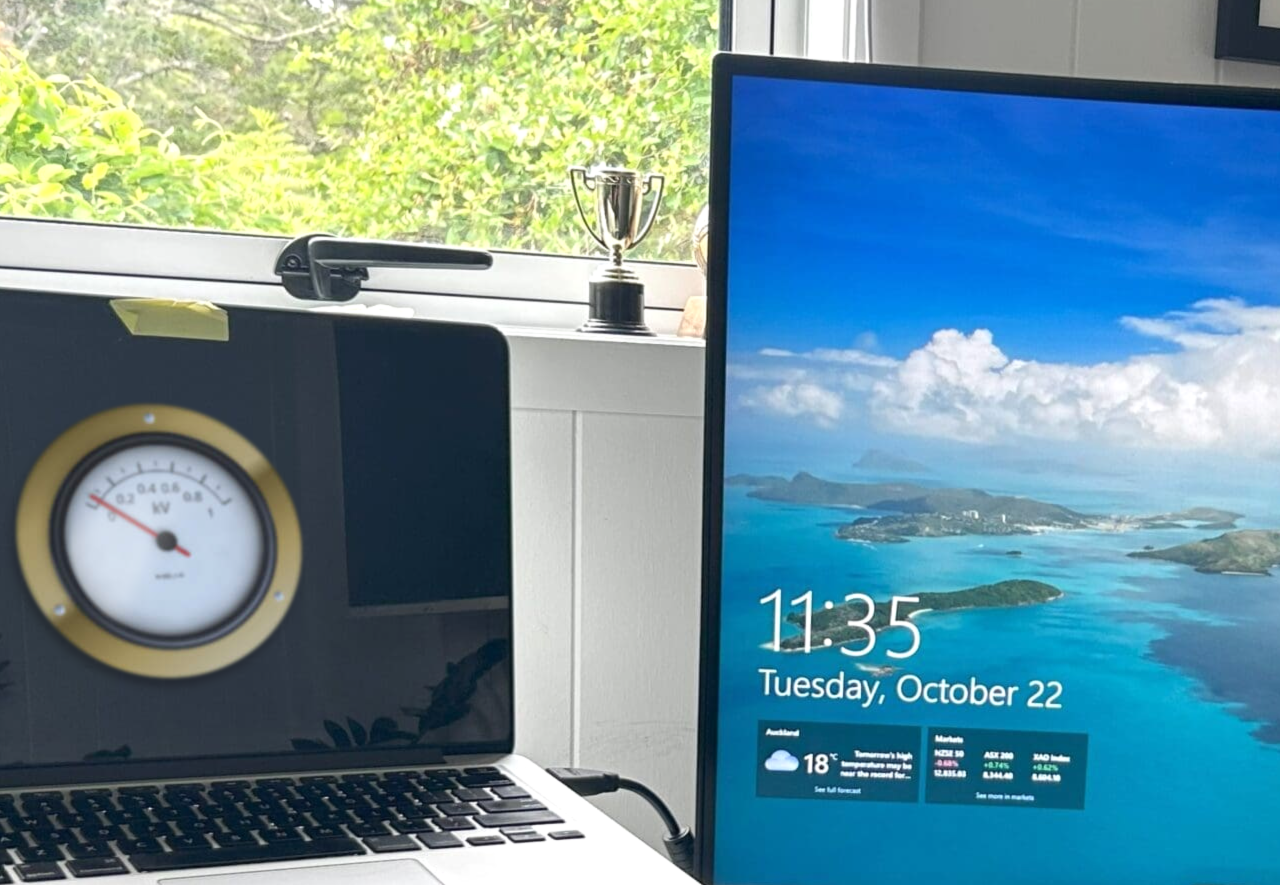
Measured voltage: 0.05 kV
